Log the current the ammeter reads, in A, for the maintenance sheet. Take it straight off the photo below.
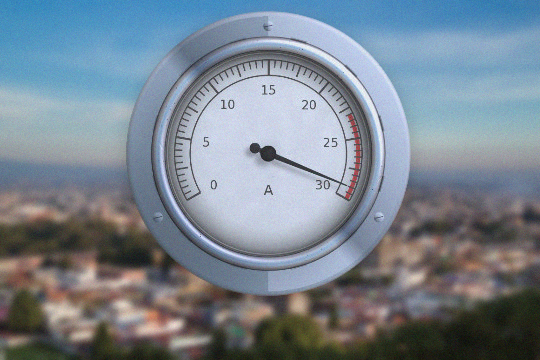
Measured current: 29 A
